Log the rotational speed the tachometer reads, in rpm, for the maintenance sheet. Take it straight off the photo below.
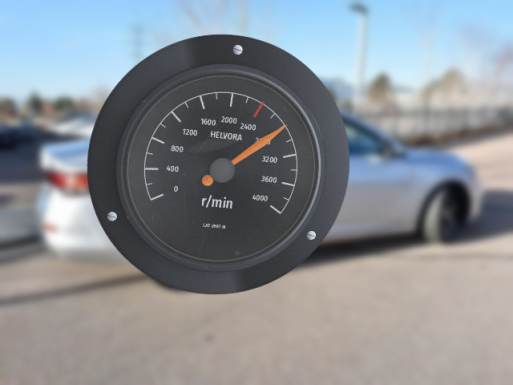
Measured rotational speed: 2800 rpm
